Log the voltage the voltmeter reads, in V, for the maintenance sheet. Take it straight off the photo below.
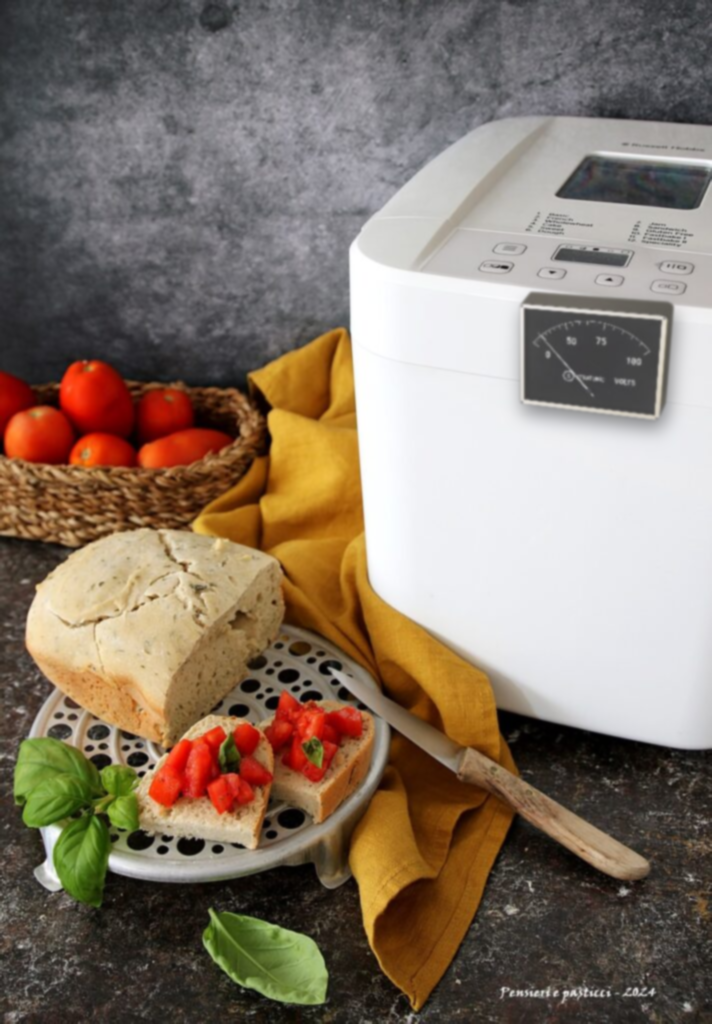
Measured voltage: 25 V
